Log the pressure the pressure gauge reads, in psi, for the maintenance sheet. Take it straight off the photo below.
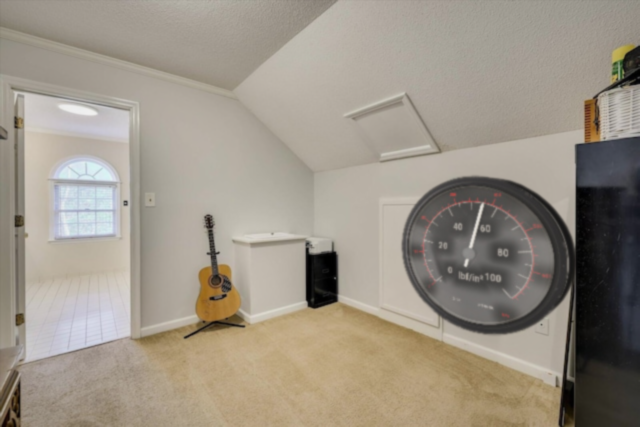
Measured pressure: 55 psi
